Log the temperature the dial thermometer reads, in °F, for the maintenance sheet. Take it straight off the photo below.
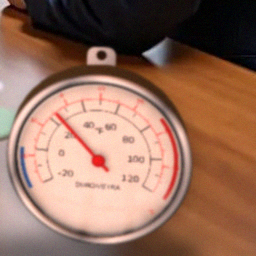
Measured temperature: 25 °F
